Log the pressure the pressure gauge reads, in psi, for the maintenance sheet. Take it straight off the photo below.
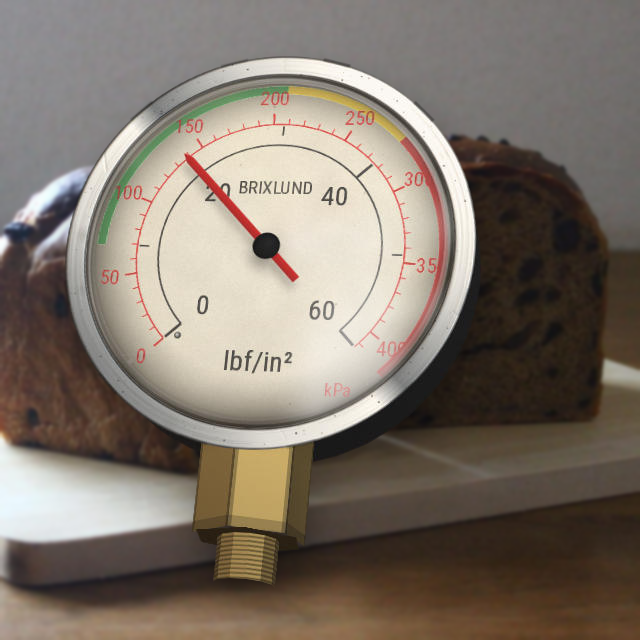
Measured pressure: 20 psi
